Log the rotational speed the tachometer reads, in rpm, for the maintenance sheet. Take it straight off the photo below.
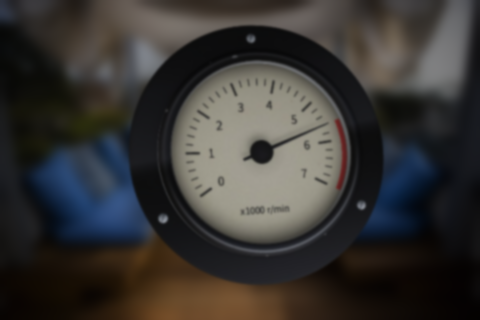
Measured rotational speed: 5600 rpm
